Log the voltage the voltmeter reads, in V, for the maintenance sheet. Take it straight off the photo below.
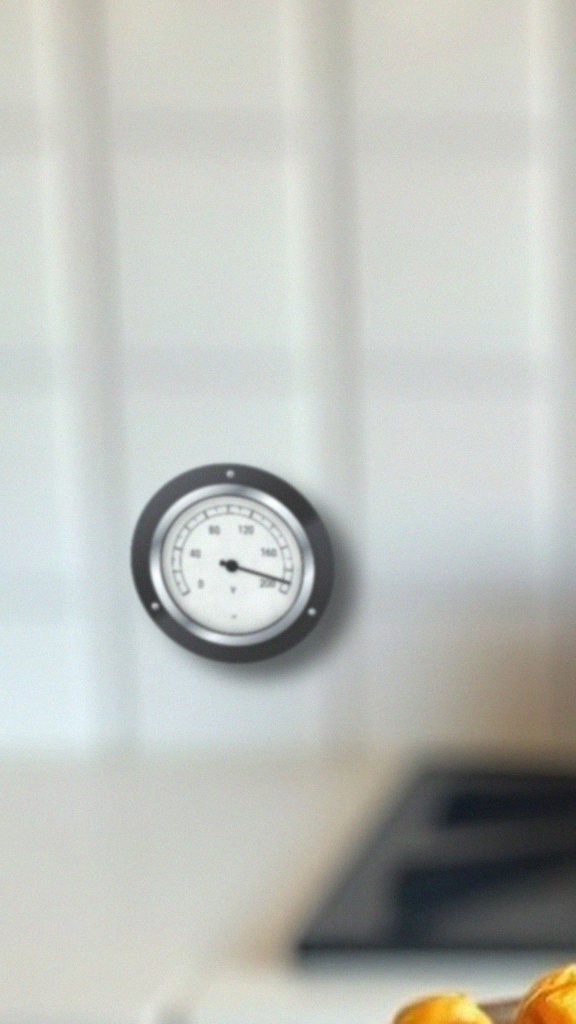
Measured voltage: 190 V
